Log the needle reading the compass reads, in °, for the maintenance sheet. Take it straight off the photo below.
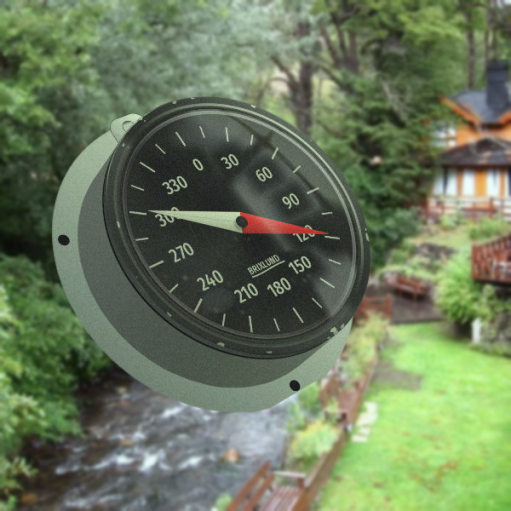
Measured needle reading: 120 °
